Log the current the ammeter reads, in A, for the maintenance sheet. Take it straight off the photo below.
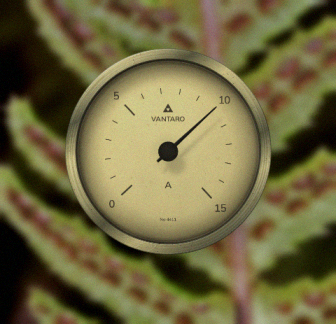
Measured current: 10 A
